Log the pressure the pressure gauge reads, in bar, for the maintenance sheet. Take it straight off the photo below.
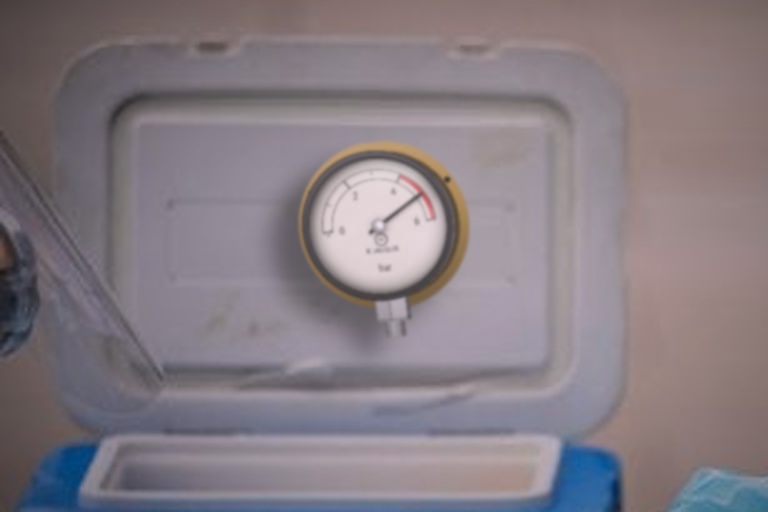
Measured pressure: 5 bar
